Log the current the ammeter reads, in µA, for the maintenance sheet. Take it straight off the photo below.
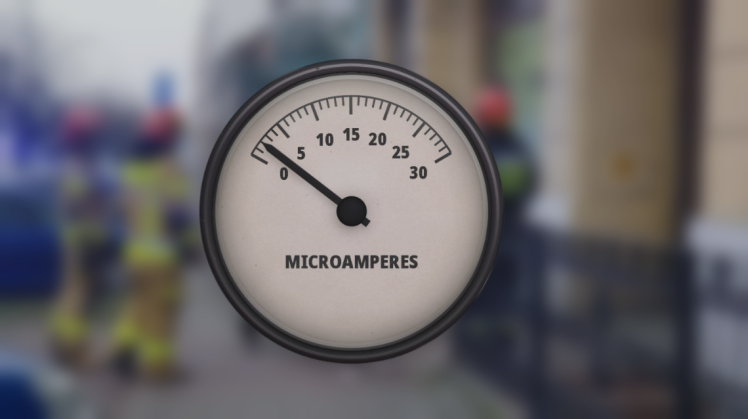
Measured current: 2 µA
